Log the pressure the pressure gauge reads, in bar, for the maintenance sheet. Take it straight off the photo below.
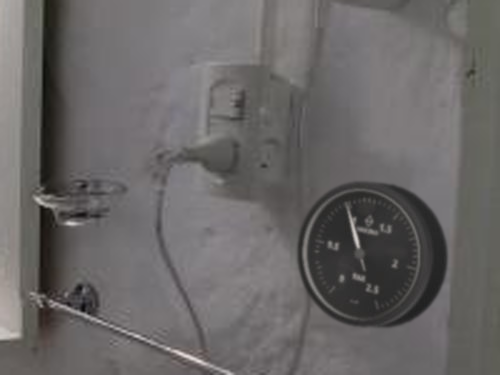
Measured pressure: 1 bar
